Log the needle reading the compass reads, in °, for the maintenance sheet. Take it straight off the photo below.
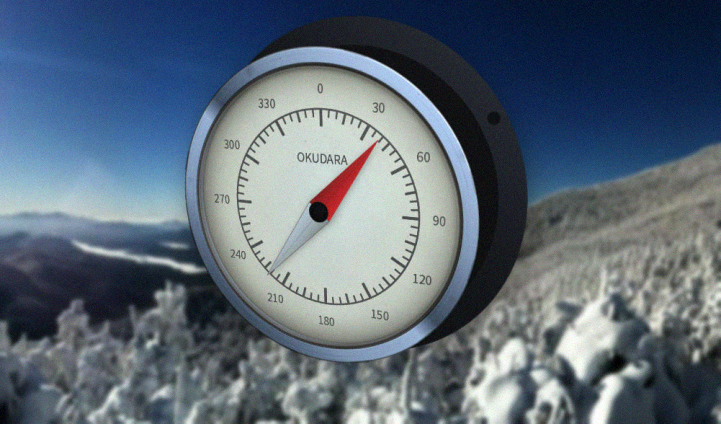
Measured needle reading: 40 °
